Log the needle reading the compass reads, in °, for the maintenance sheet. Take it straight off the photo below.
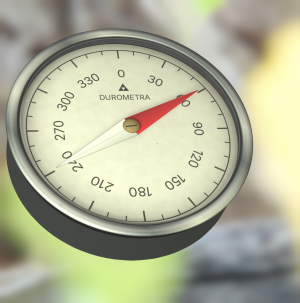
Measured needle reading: 60 °
